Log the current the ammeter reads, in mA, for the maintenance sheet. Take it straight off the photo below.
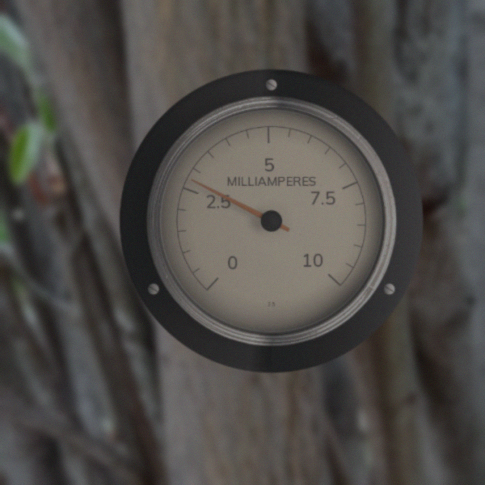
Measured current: 2.75 mA
